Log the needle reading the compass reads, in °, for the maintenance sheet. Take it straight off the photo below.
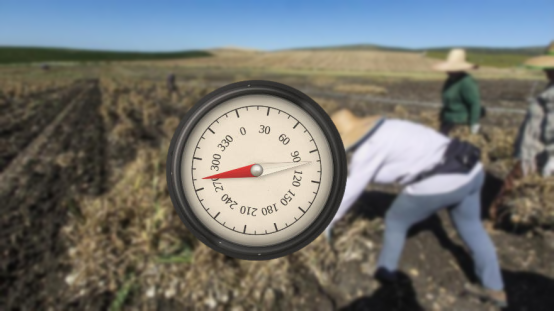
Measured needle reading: 280 °
